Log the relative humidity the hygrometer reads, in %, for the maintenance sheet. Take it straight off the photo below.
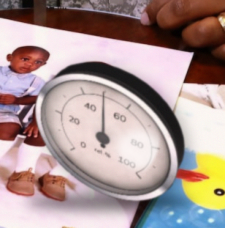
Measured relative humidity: 50 %
